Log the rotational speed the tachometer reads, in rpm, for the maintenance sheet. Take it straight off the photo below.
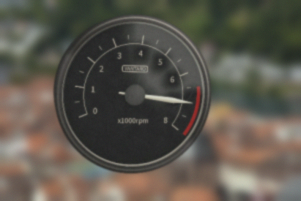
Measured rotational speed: 7000 rpm
